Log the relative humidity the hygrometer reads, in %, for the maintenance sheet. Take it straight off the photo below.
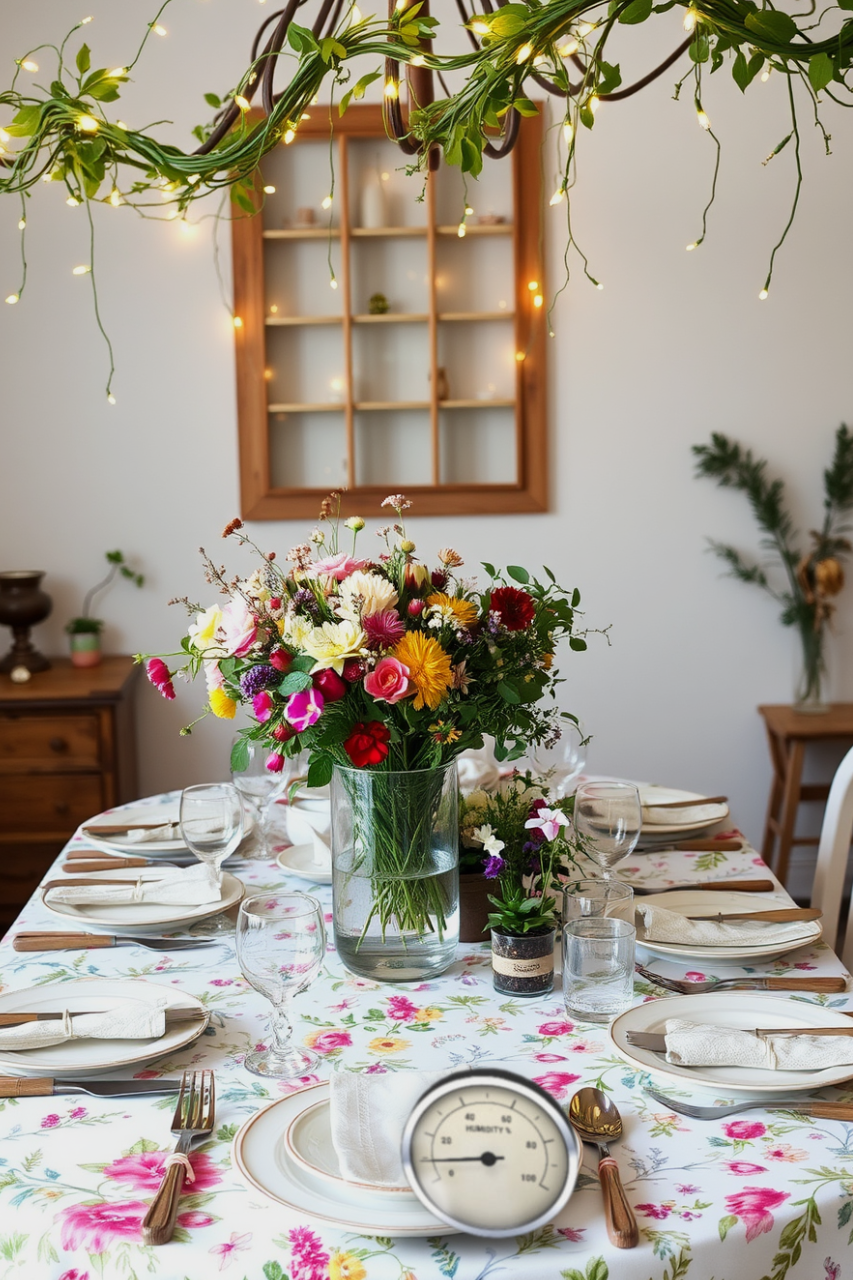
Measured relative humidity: 10 %
